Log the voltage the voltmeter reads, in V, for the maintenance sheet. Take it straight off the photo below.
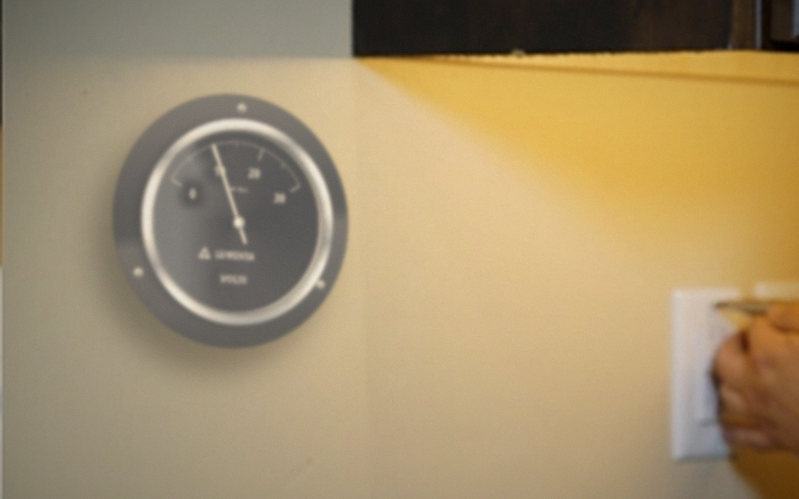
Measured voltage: 10 V
